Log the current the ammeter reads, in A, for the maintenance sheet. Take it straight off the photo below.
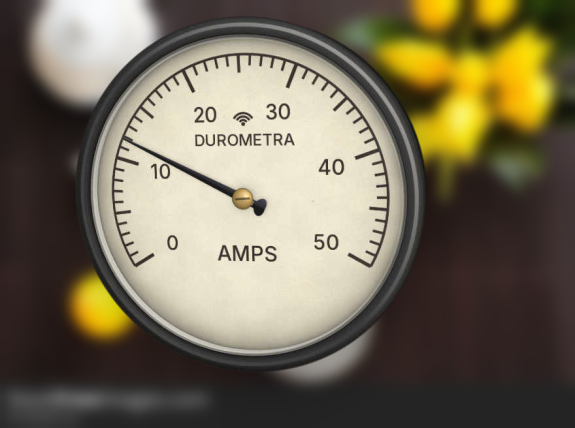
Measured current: 12 A
